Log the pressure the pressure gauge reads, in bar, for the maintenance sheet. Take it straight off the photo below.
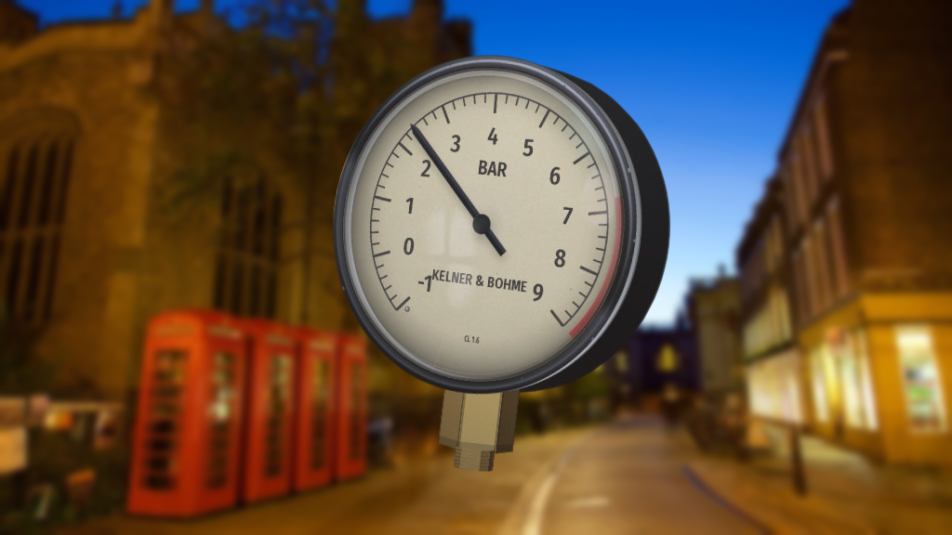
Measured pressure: 2.4 bar
